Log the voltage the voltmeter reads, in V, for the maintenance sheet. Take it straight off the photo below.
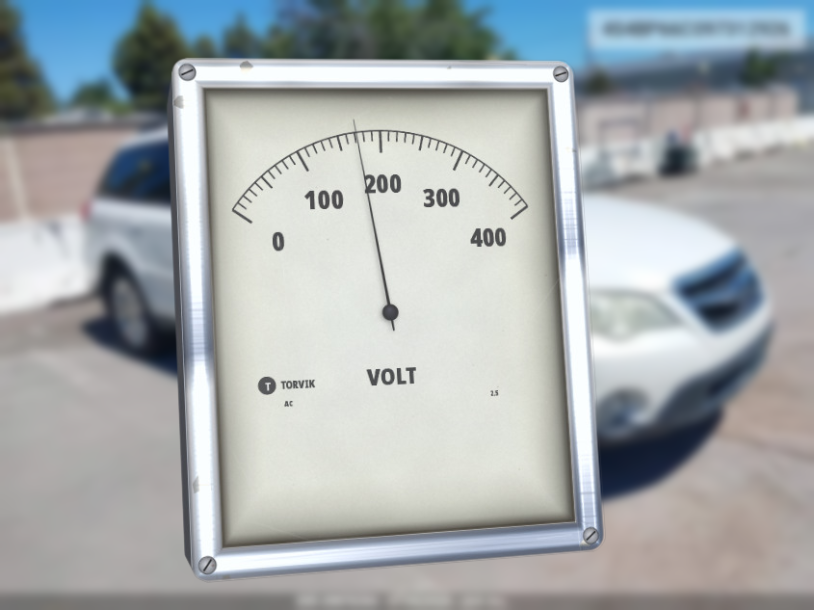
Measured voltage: 170 V
